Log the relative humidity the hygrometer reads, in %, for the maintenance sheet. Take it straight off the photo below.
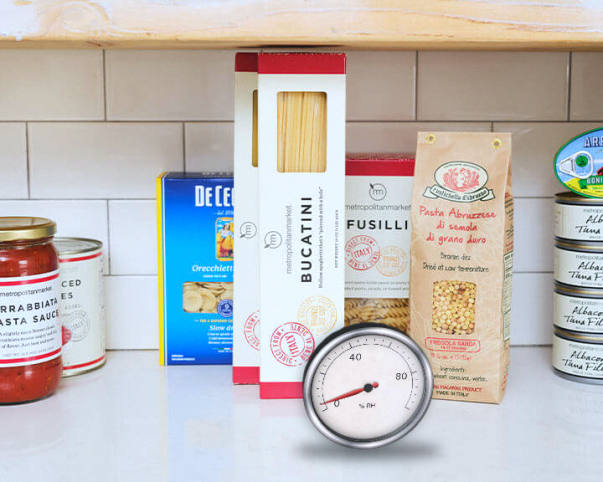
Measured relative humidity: 4 %
